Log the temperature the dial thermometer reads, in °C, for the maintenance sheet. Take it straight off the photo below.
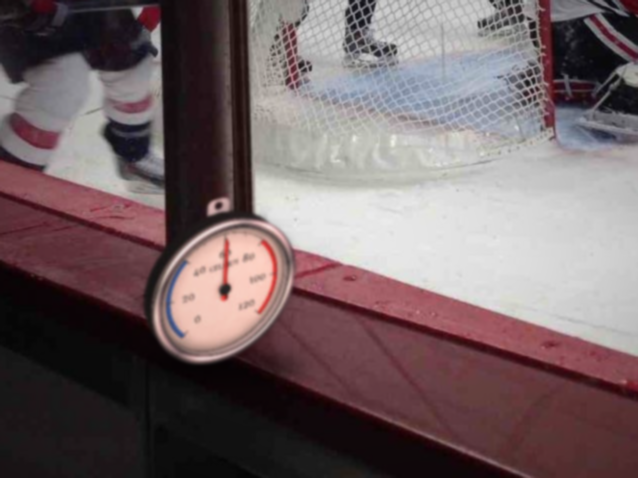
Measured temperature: 60 °C
